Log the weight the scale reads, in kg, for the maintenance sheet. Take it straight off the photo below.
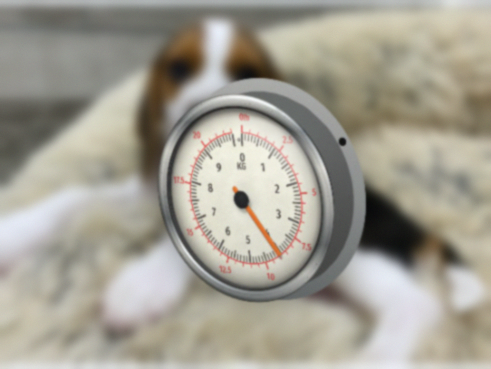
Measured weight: 4 kg
